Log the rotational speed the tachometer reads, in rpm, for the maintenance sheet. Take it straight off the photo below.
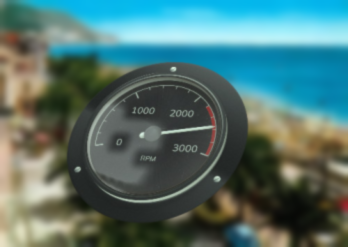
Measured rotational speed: 2600 rpm
